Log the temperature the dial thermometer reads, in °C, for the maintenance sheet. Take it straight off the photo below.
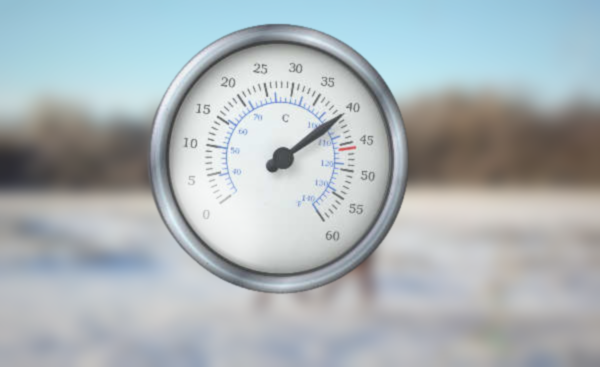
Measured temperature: 40 °C
